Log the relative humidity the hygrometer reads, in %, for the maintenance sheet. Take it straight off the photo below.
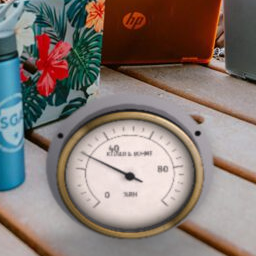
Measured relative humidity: 28 %
